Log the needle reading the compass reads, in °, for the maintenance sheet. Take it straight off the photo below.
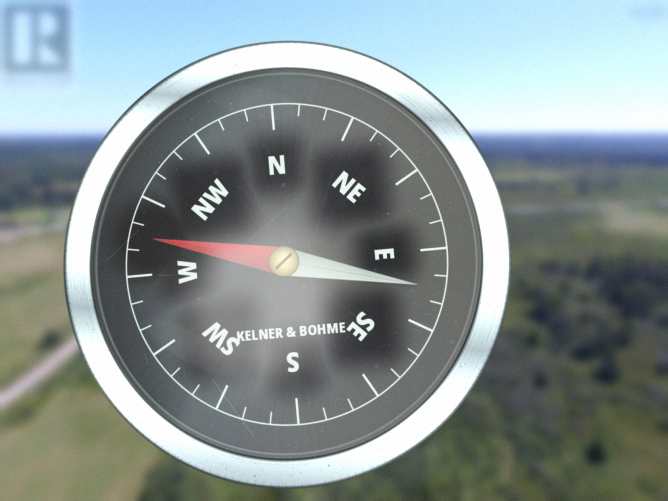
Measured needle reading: 285 °
